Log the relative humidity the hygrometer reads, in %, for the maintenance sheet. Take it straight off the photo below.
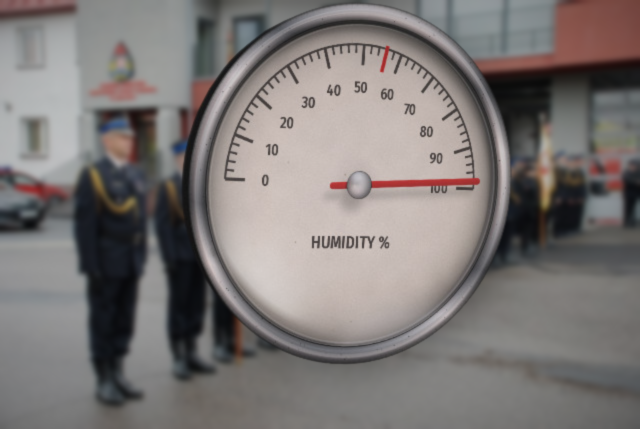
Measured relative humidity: 98 %
